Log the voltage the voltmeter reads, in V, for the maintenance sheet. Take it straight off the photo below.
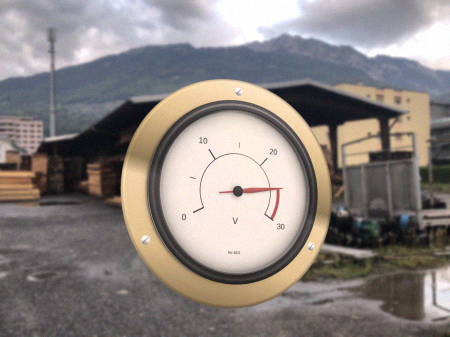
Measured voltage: 25 V
